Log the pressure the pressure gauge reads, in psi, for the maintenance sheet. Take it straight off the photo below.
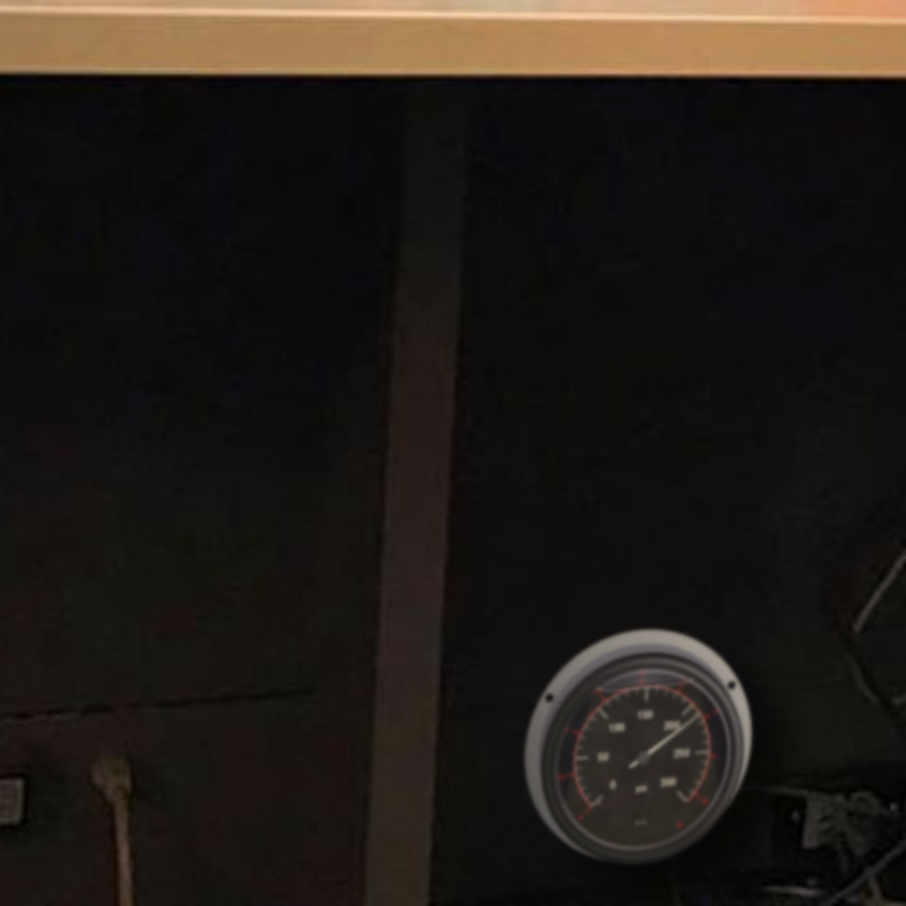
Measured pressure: 210 psi
